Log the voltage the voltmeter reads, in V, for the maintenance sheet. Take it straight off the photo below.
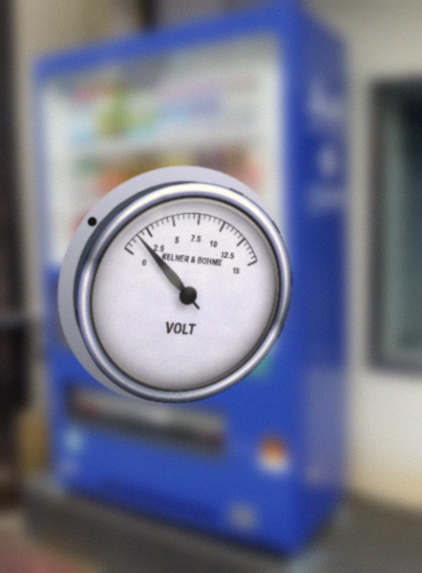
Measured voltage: 1.5 V
